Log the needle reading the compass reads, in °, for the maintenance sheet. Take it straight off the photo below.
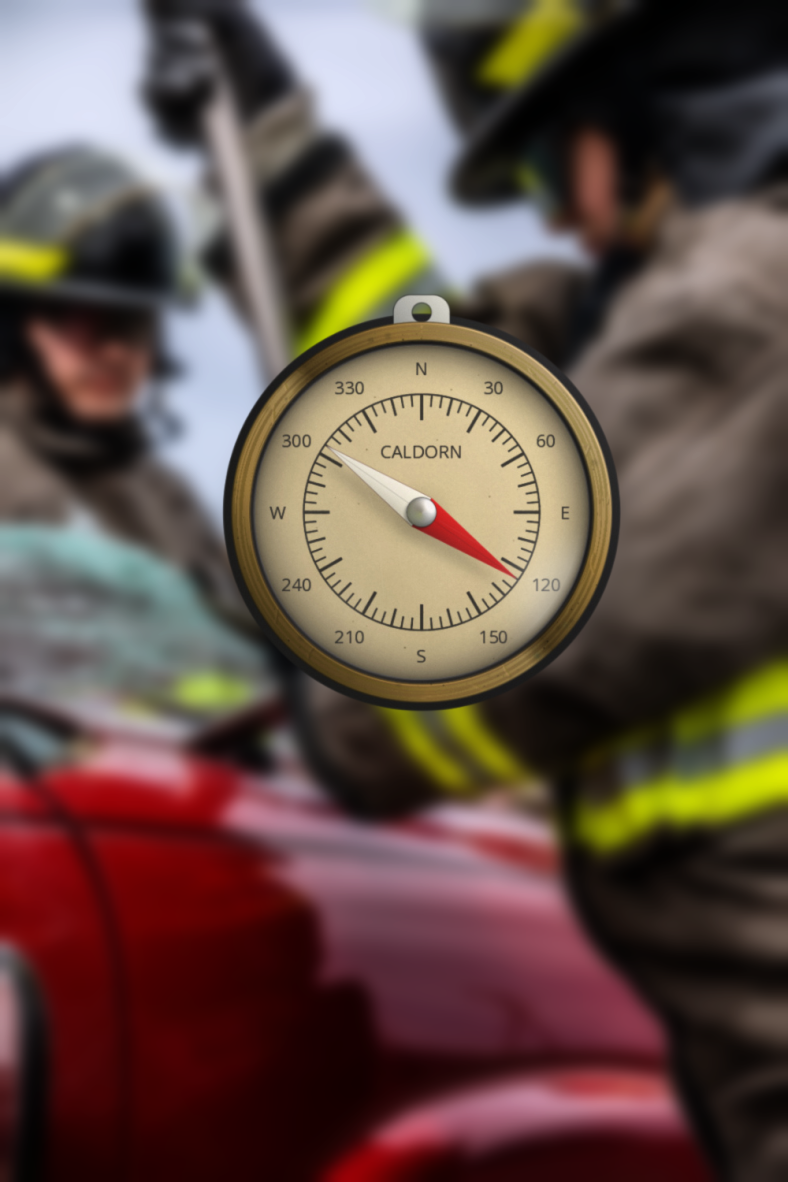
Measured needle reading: 125 °
